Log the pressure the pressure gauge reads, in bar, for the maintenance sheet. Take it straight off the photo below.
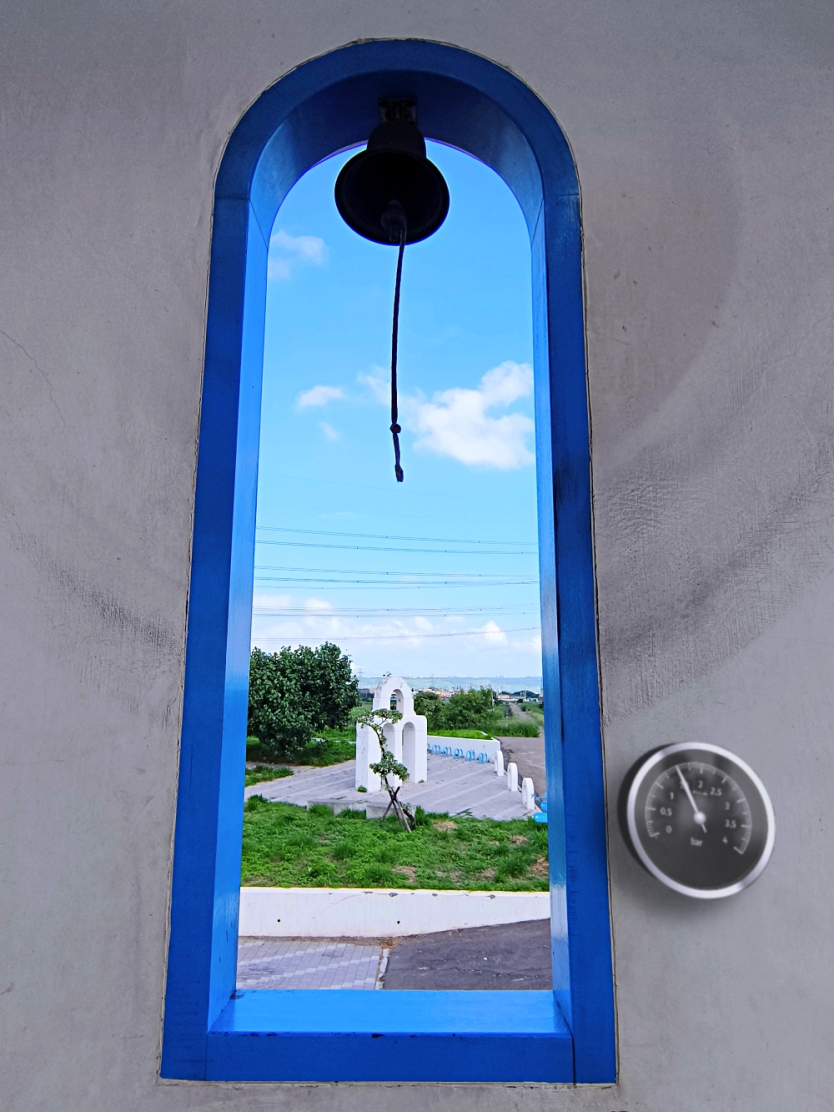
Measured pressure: 1.5 bar
